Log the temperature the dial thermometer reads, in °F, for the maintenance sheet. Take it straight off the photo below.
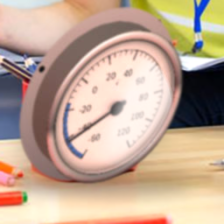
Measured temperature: -40 °F
